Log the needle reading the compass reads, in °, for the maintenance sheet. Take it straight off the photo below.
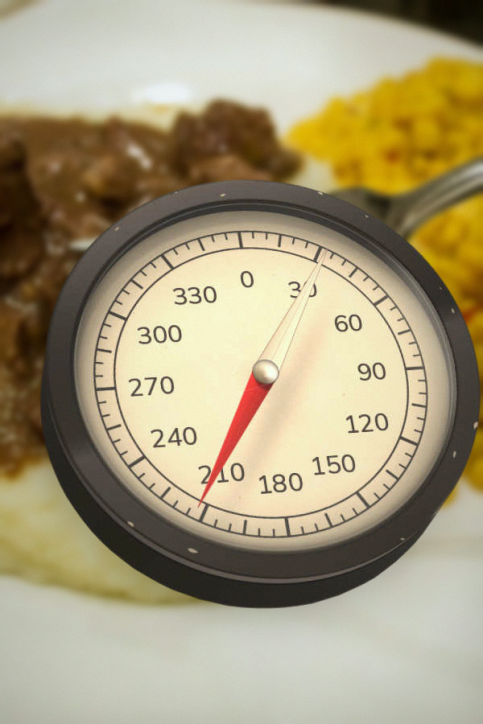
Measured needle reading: 212.5 °
